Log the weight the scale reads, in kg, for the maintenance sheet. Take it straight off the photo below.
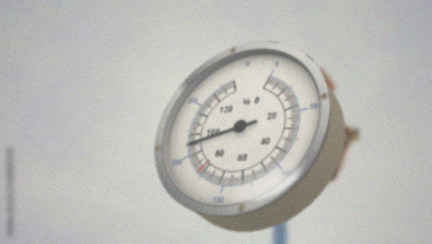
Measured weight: 95 kg
